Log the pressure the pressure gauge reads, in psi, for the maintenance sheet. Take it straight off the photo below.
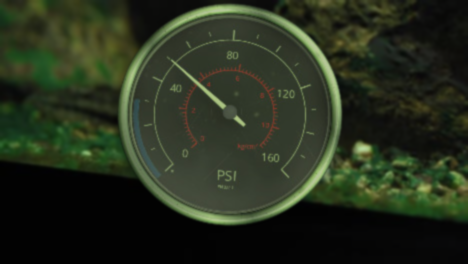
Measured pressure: 50 psi
